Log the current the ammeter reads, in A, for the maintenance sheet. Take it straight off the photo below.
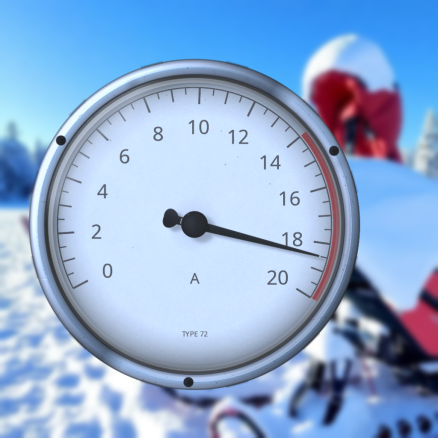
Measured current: 18.5 A
